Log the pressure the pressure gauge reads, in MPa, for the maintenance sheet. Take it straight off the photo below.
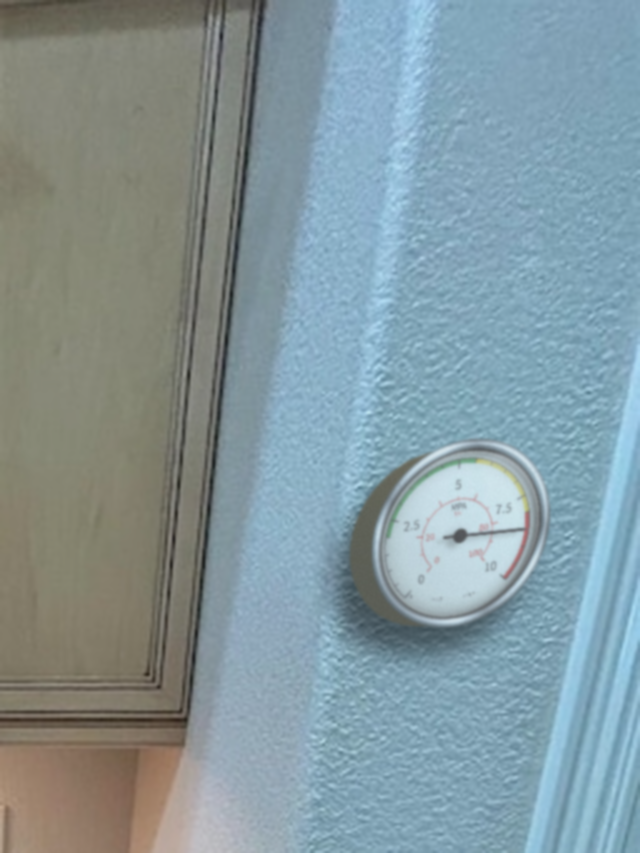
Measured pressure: 8.5 MPa
